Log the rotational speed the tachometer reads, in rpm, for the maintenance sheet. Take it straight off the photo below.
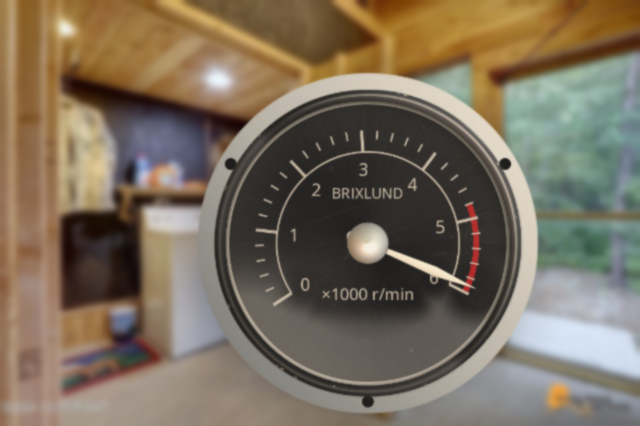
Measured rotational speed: 5900 rpm
